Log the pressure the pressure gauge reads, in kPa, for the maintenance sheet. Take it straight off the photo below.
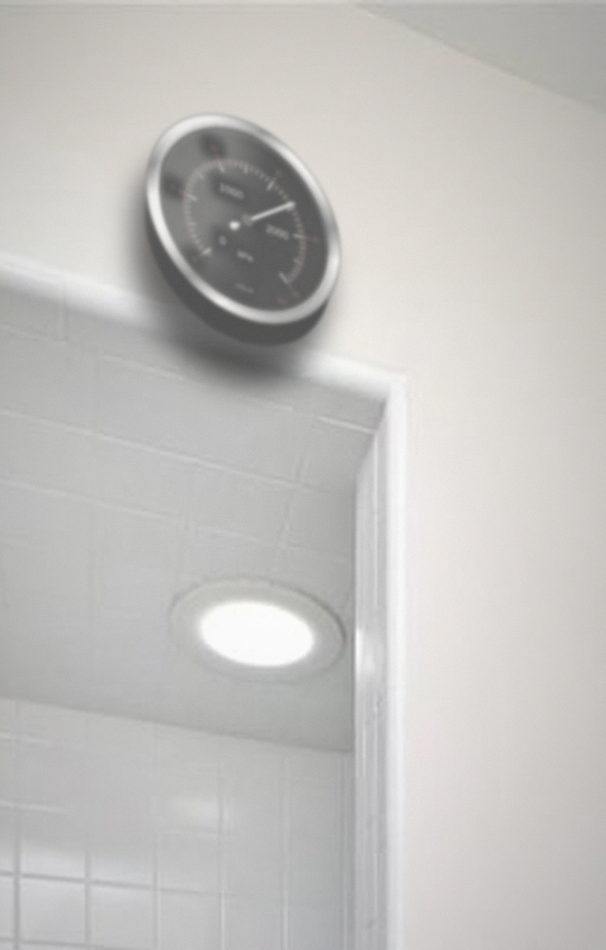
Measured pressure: 1750 kPa
